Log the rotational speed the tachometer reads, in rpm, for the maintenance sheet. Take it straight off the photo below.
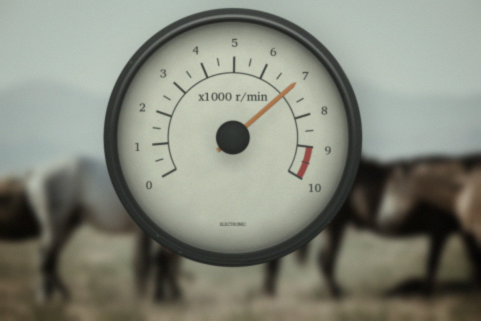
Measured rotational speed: 7000 rpm
